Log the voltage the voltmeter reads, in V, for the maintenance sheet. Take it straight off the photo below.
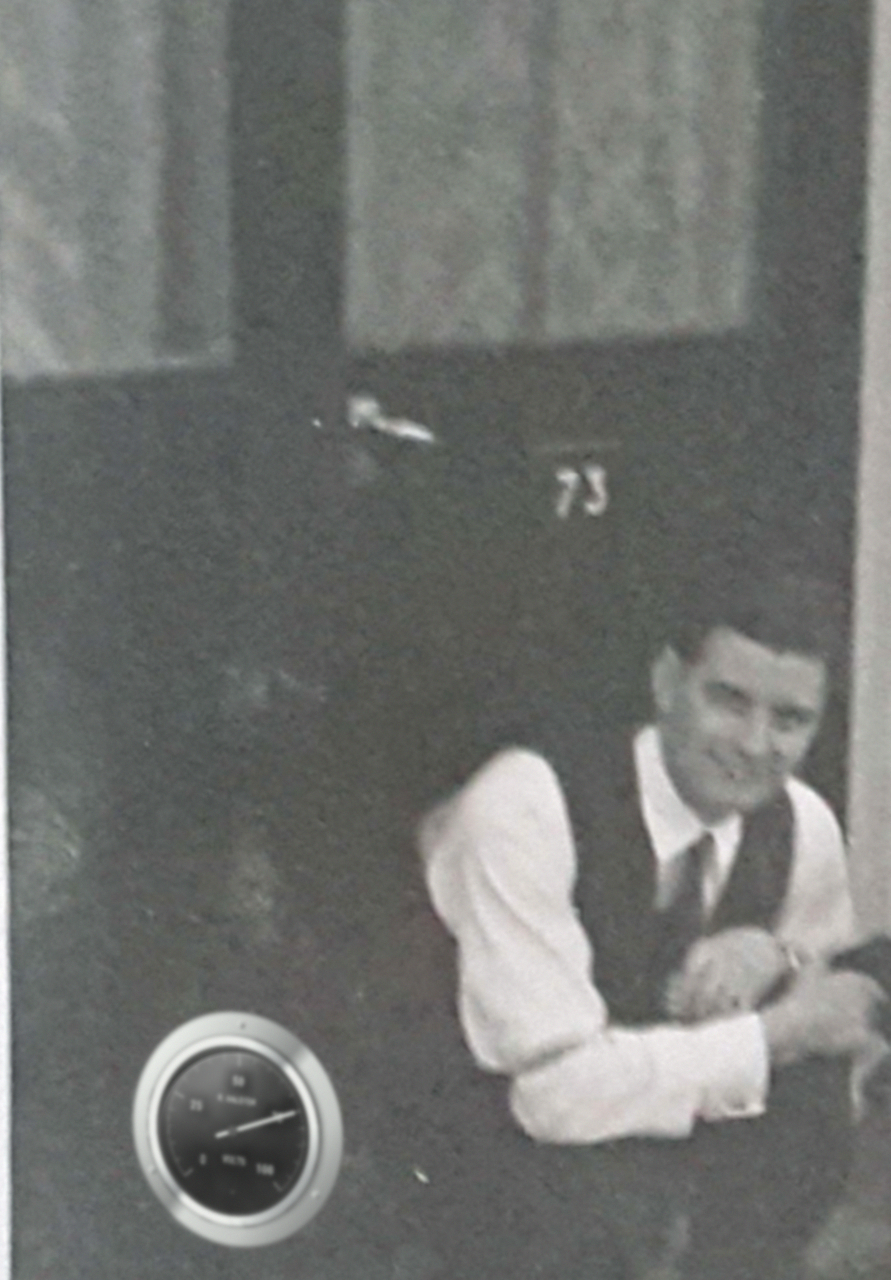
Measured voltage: 75 V
